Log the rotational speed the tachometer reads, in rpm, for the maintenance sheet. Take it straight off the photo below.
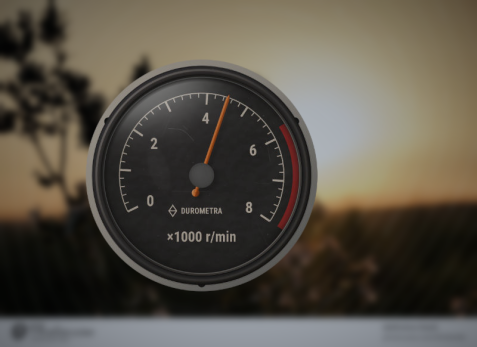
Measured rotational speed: 4500 rpm
